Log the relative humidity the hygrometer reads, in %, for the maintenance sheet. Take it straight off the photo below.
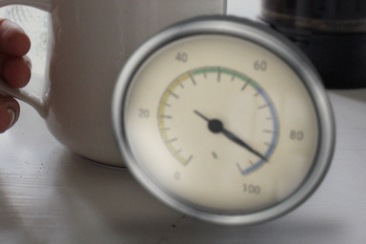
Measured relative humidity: 90 %
